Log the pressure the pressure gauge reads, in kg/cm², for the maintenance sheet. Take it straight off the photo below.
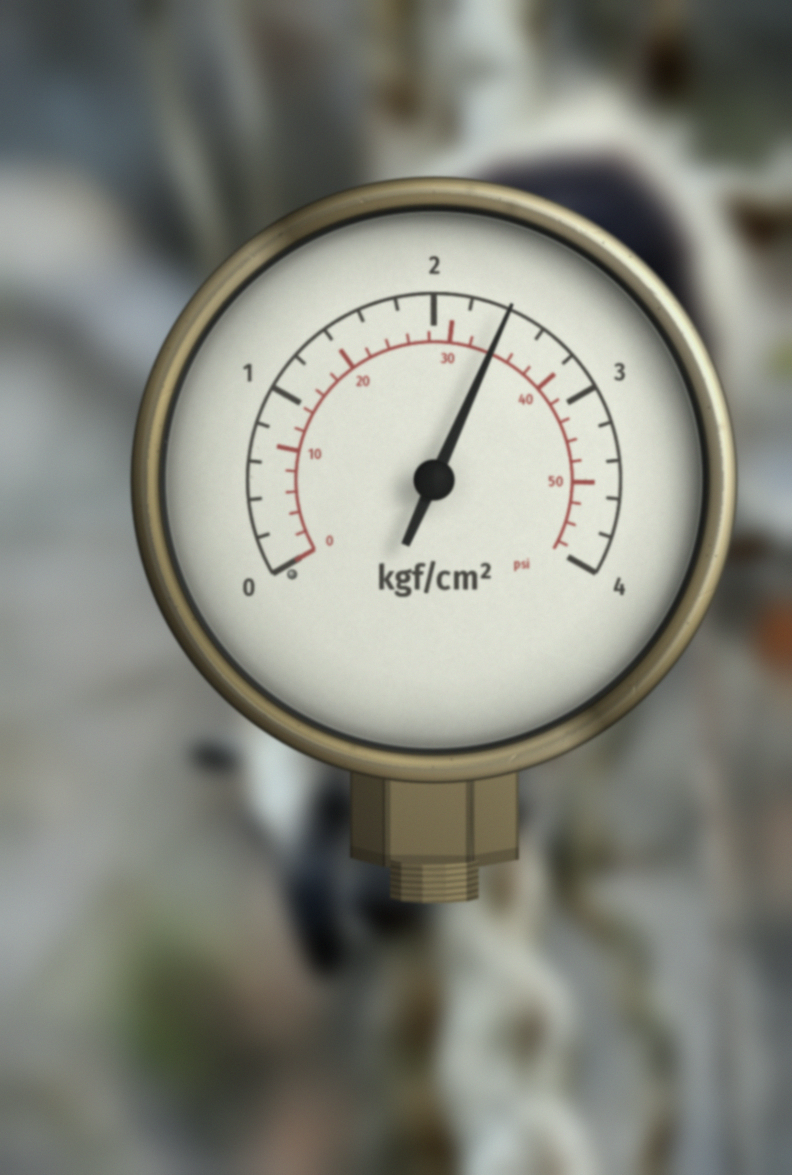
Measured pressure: 2.4 kg/cm²
